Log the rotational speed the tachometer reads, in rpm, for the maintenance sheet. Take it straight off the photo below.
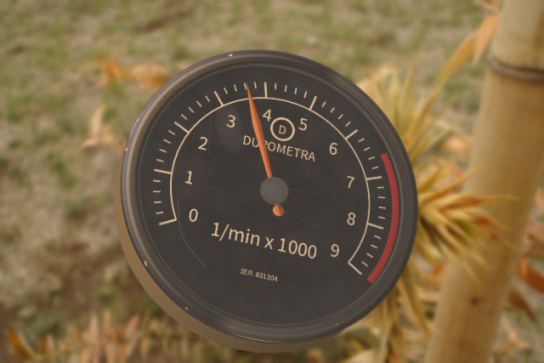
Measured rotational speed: 3600 rpm
